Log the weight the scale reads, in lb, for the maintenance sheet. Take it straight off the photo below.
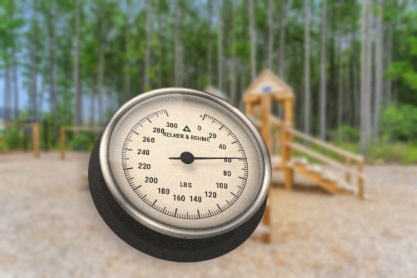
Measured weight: 60 lb
